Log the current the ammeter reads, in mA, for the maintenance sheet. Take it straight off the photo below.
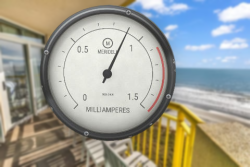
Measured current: 0.9 mA
